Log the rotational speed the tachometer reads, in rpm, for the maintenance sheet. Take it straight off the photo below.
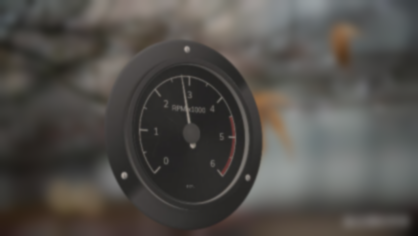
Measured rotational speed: 2750 rpm
